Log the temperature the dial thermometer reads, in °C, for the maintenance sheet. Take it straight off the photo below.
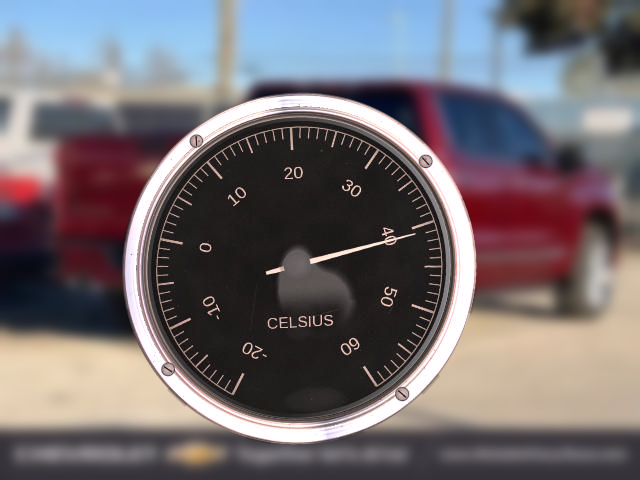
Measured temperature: 41 °C
